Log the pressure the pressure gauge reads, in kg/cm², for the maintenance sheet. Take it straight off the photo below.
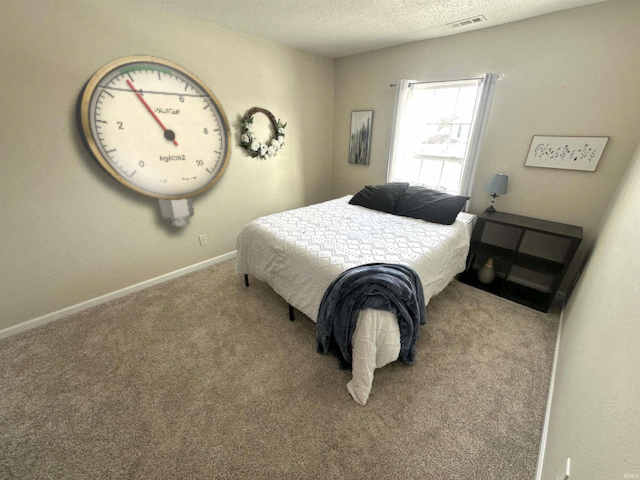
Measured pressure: 3.8 kg/cm²
